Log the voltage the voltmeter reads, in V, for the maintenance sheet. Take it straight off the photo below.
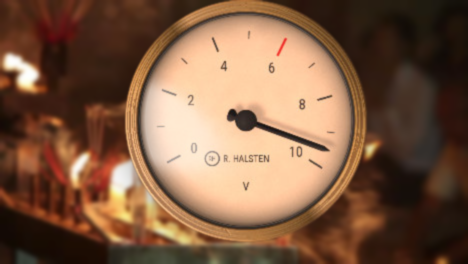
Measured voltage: 9.5 V
